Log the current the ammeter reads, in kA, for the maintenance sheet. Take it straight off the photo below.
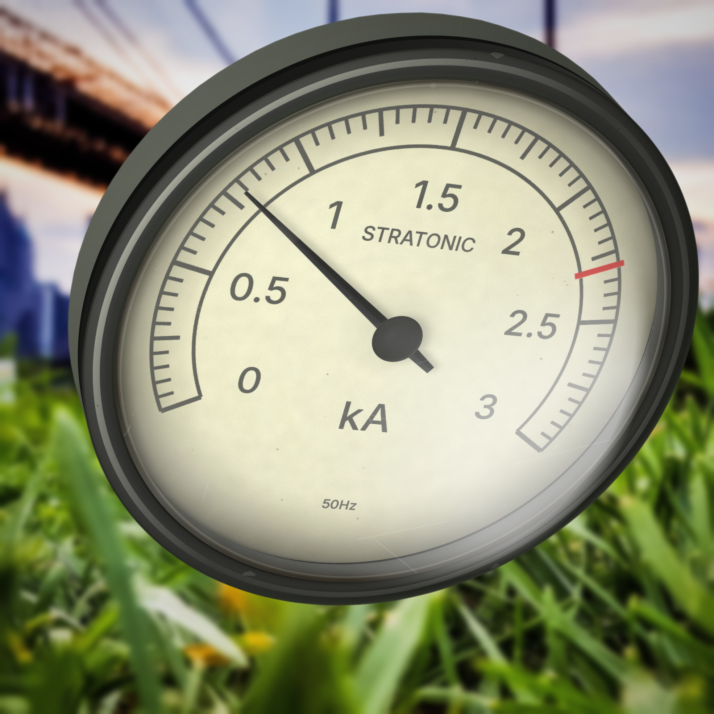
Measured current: 0.8 kA
